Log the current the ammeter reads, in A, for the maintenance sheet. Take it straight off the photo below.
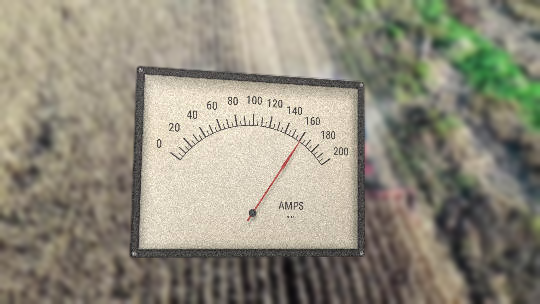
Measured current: 160 A
